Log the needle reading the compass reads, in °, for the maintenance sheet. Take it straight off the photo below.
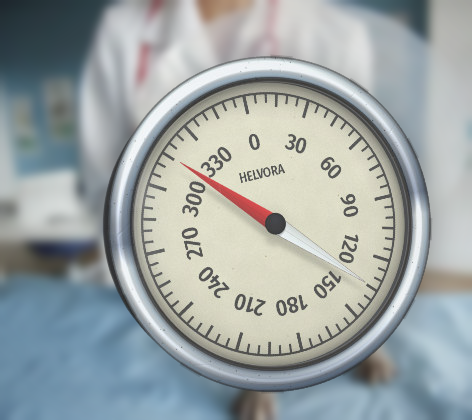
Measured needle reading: 315 °
